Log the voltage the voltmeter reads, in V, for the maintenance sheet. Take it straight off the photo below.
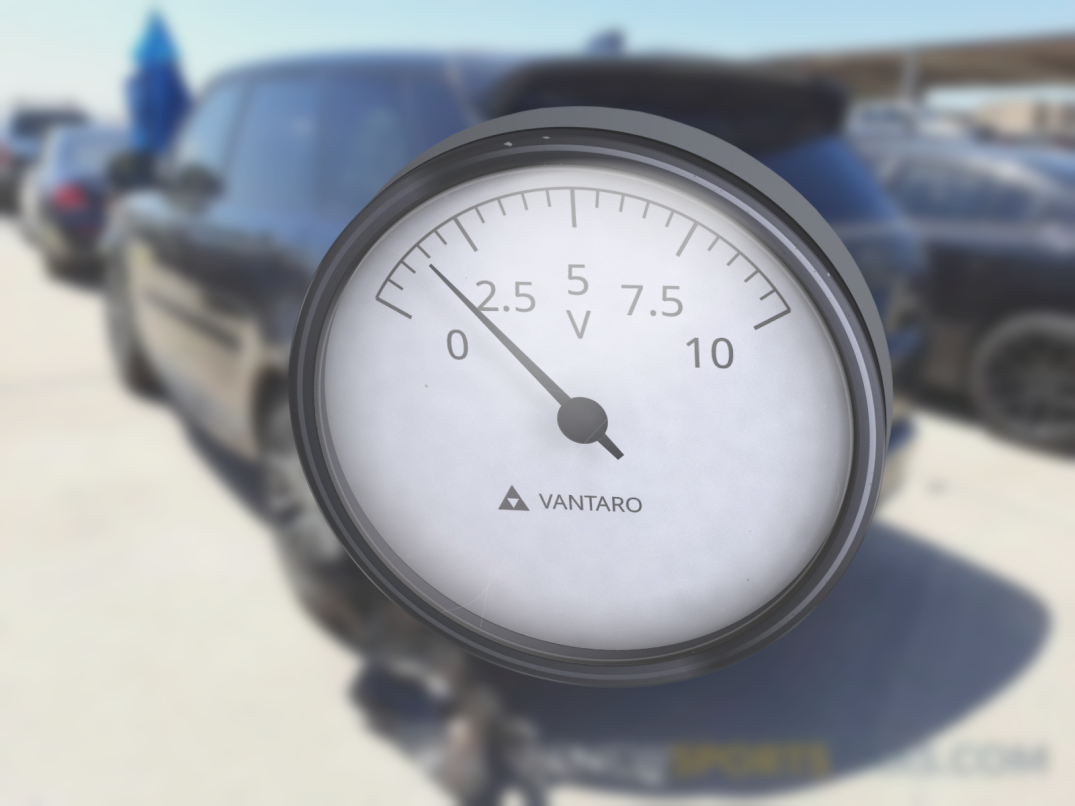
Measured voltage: 1.5 V
